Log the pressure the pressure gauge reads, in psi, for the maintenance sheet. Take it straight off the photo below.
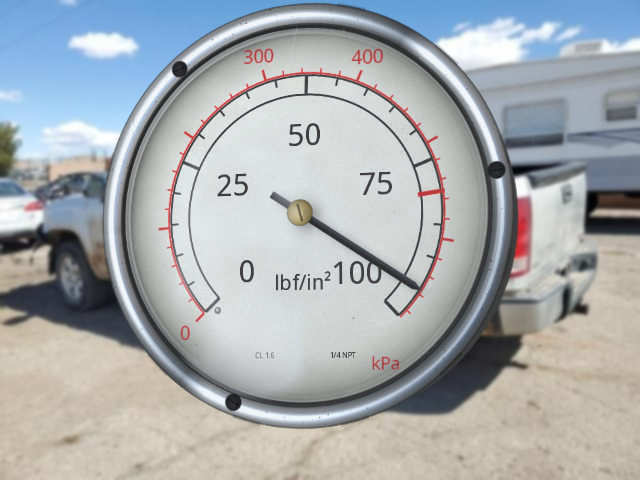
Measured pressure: 95 psi
